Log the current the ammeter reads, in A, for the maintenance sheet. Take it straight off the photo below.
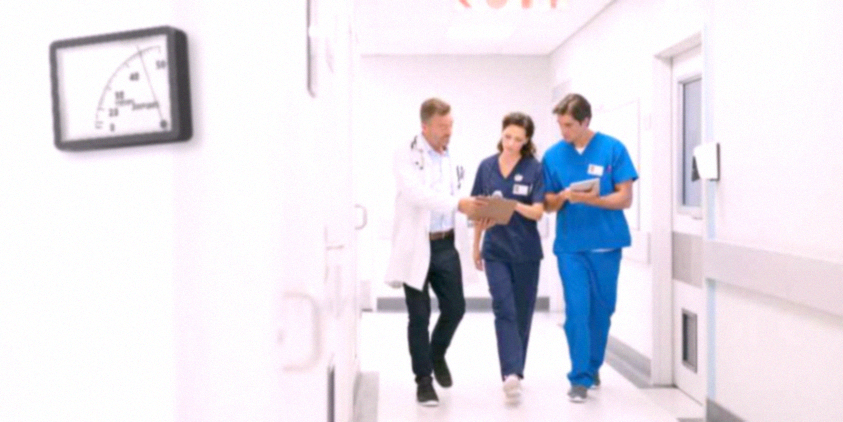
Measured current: 45 A
